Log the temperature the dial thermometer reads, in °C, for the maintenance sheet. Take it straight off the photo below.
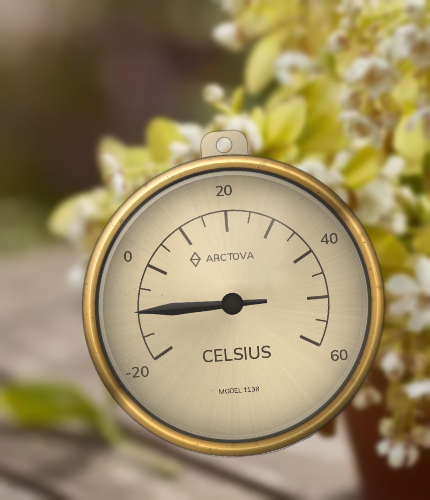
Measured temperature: -10 °C
